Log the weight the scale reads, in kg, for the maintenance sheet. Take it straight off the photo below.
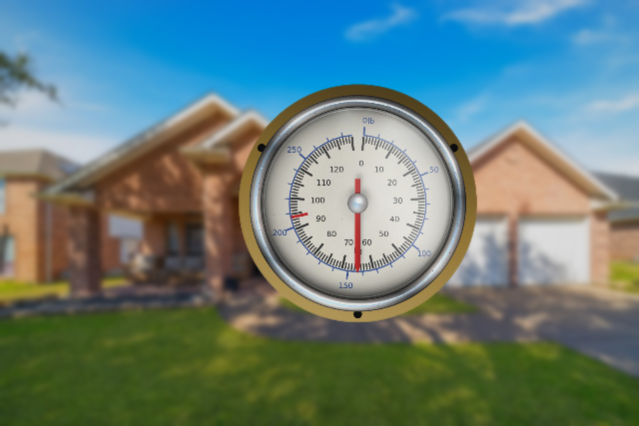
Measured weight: 65 kg
